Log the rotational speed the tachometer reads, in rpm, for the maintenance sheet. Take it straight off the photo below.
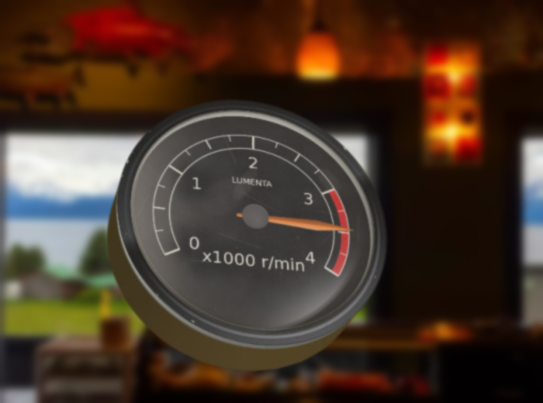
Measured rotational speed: 3500 rpm
